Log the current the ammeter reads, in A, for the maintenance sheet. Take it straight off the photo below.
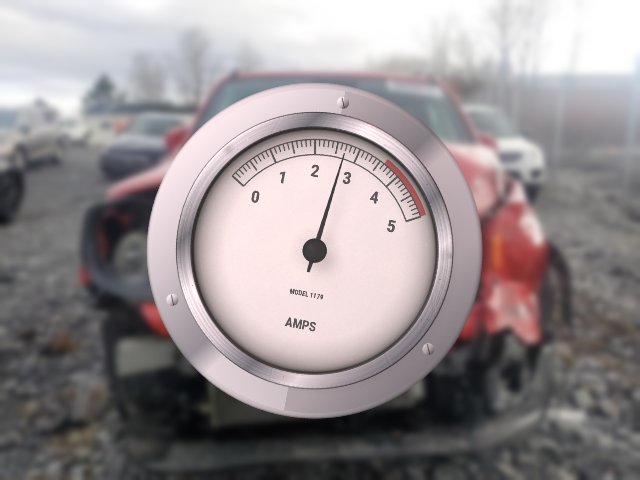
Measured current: 2.7 A
